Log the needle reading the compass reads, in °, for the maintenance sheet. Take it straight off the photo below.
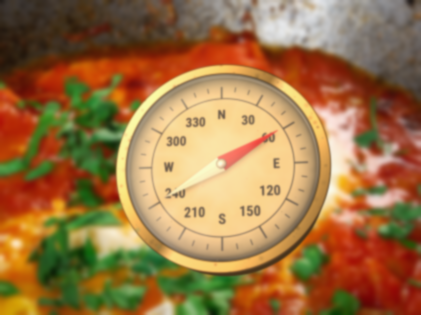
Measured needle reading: 60 °
